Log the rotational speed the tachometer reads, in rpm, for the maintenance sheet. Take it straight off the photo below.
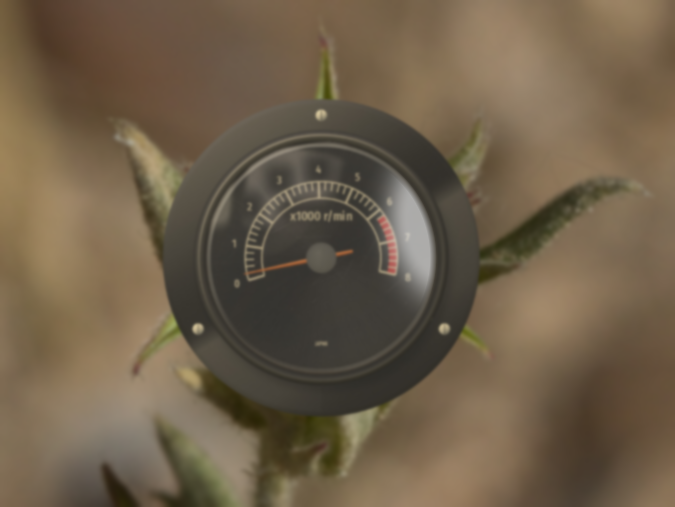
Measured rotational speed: 200 rpm
